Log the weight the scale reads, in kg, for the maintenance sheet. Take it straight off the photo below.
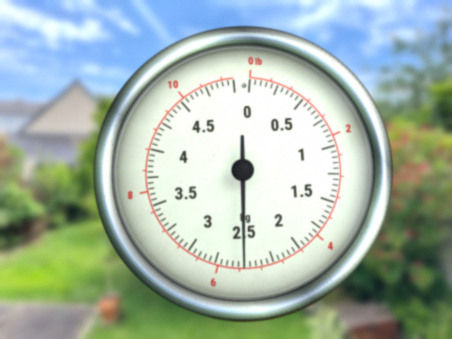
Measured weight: 2.5 kg
